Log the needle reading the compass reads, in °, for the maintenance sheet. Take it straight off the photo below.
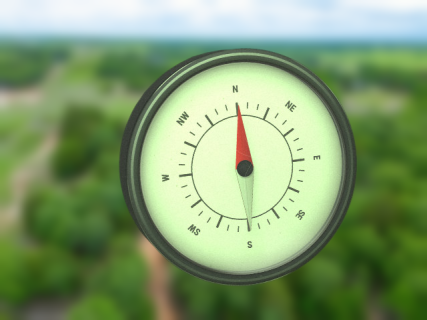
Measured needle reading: 0 °
